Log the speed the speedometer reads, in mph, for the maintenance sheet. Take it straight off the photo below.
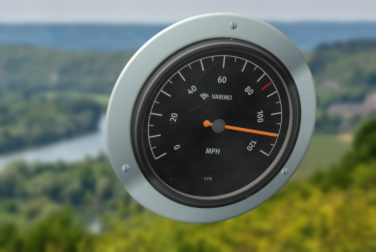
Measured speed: 110 mph
